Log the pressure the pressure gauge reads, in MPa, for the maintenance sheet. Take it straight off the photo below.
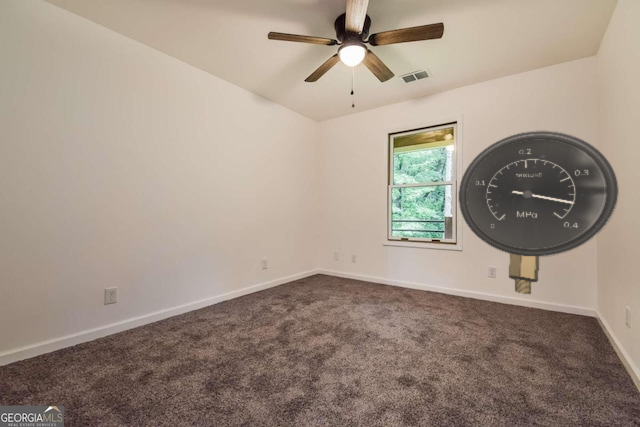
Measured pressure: 0.36 MPa
